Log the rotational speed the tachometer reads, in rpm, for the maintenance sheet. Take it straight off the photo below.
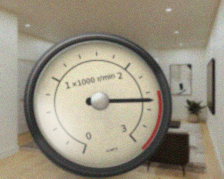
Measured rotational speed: 2500 rpm
